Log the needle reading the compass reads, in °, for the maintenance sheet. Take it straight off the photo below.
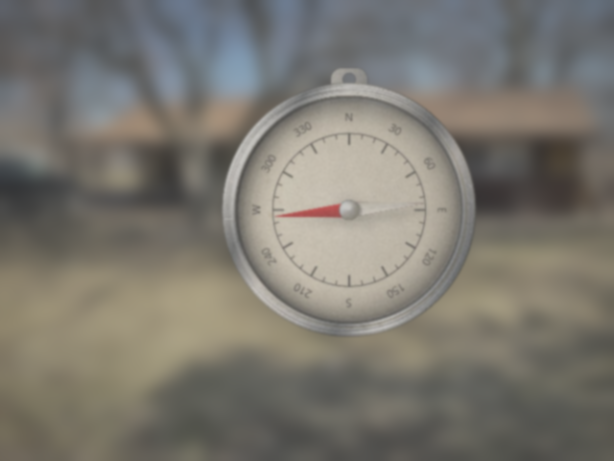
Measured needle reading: 265 °
